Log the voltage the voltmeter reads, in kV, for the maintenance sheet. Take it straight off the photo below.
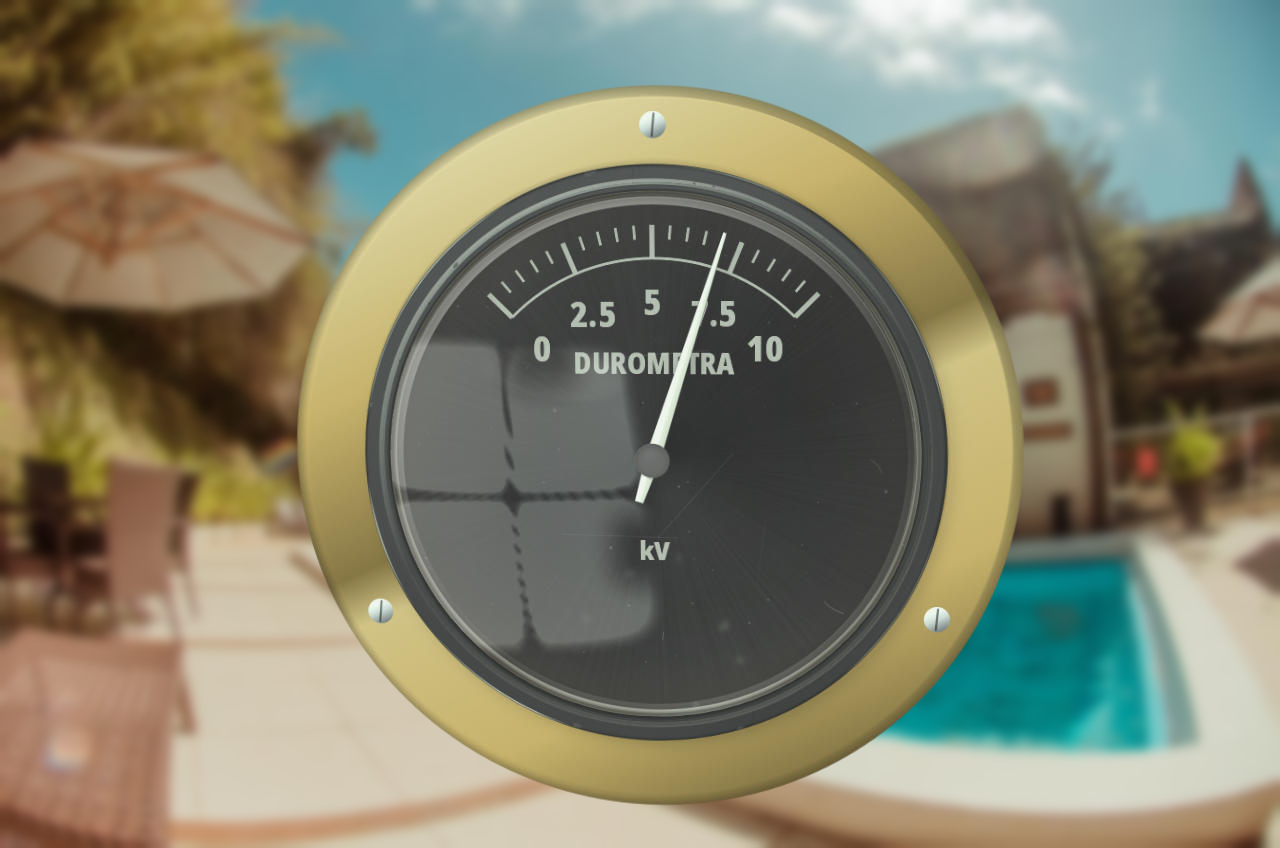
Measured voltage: 7 kV
